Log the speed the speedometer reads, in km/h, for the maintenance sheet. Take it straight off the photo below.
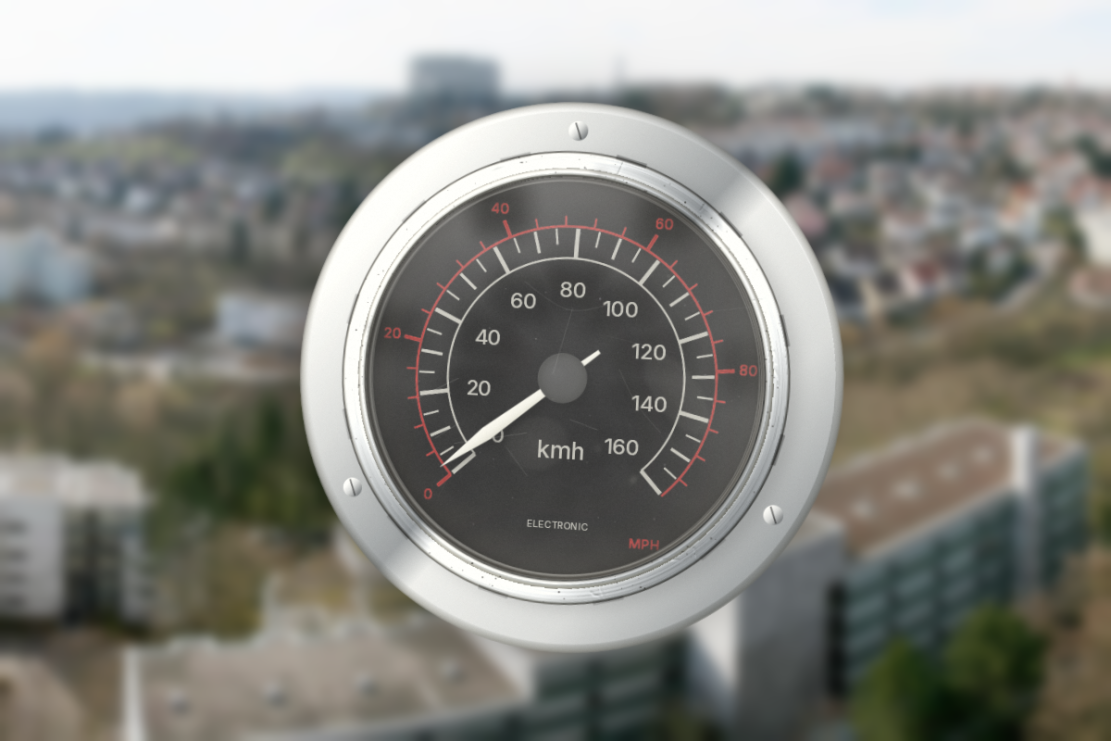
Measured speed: 2.5 km/h
